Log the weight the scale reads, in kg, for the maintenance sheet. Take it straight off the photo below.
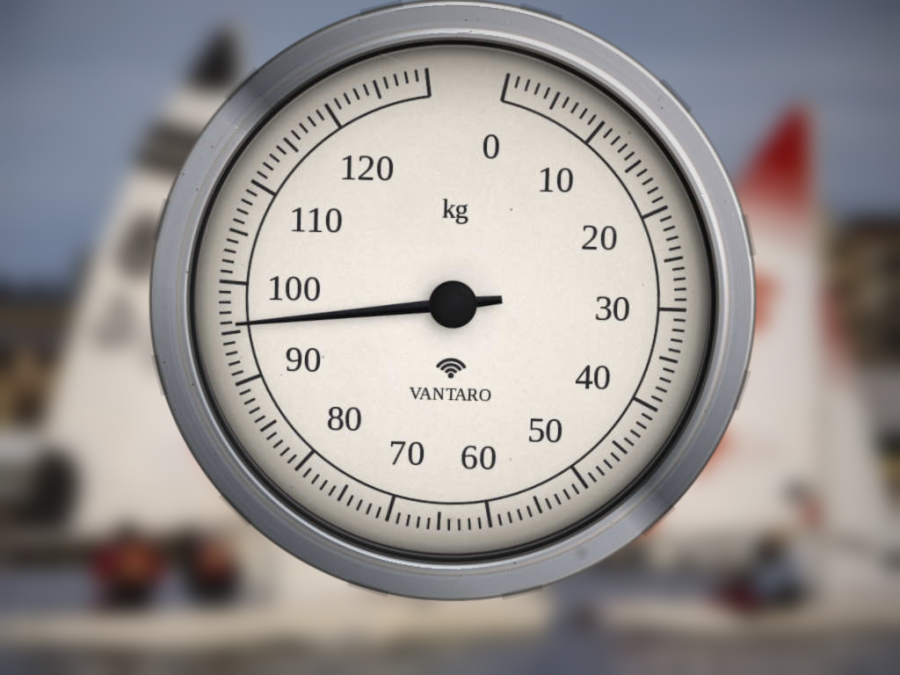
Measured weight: 96 kg
